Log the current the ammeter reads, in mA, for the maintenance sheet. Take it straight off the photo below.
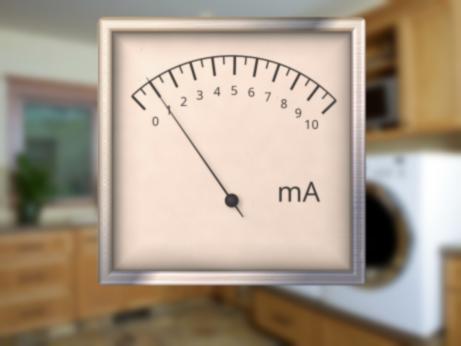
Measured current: 1 mA
